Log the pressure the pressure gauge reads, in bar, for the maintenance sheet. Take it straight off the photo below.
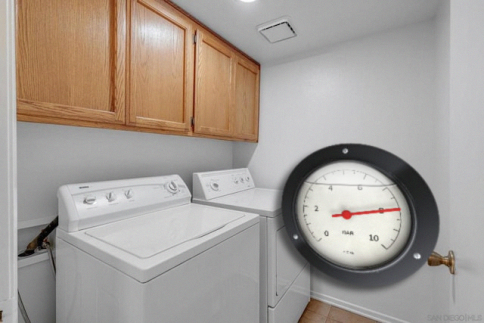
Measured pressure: 8 bar
